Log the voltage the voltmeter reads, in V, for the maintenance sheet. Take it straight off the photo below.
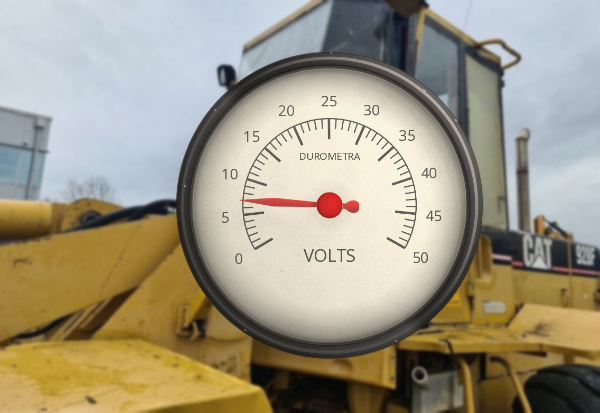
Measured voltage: 7 V
